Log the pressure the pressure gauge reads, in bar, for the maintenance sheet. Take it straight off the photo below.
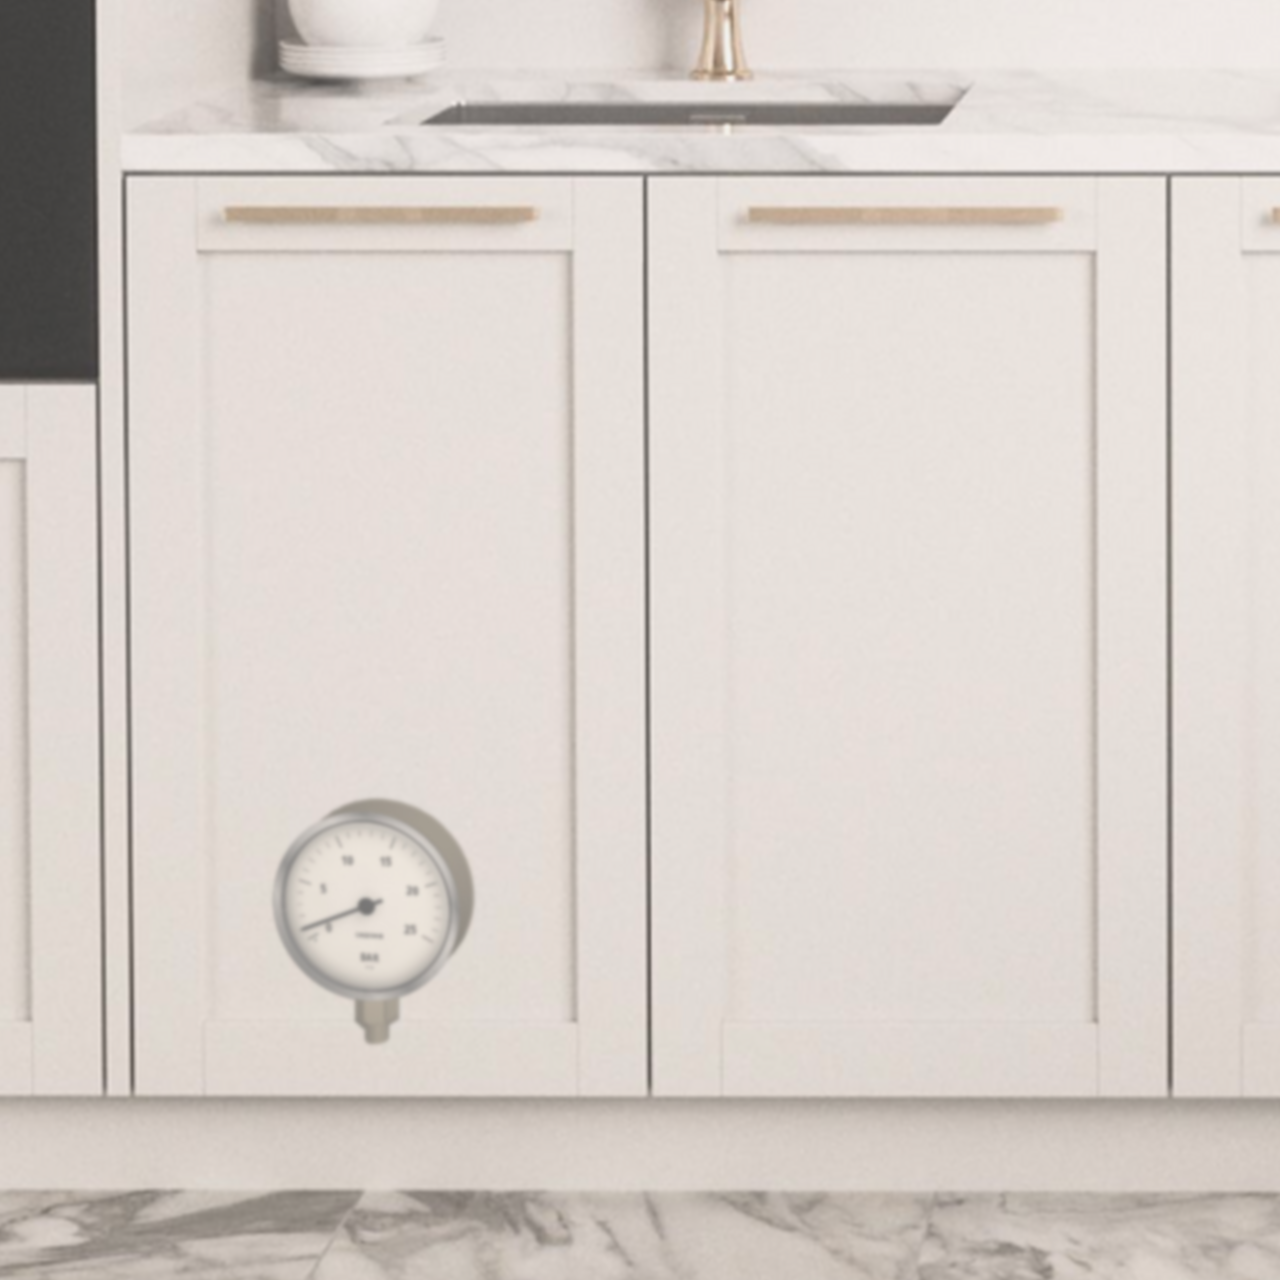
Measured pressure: 1 bar
